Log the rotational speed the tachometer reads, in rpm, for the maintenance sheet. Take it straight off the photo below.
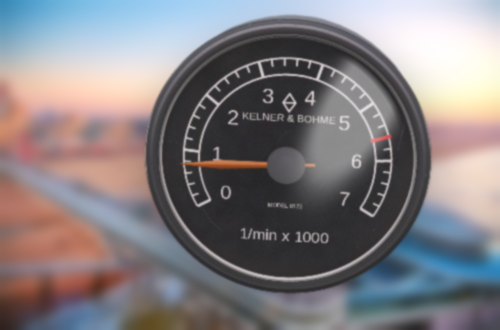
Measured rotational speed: 800 rpm
